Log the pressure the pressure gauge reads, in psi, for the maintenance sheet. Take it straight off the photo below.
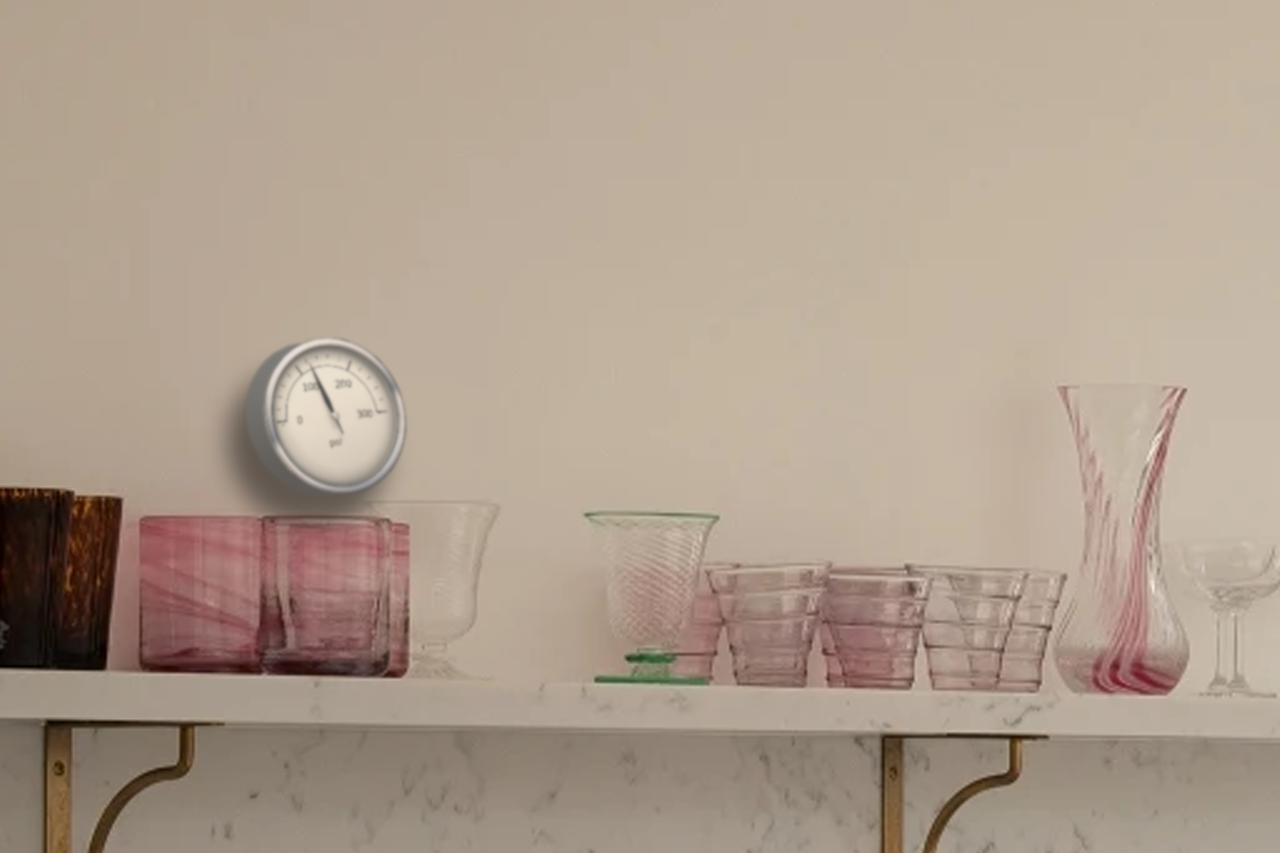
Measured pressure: 120 psi
